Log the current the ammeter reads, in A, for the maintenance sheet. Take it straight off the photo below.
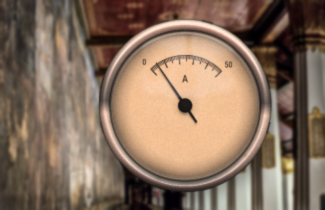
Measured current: 5 A
